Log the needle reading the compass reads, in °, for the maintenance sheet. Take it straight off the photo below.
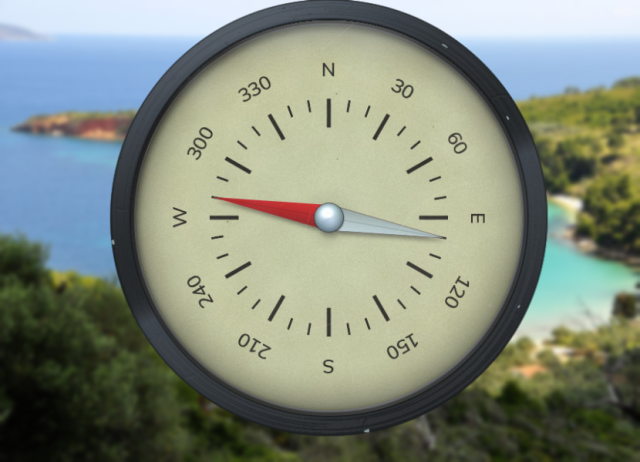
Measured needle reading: 280 °
